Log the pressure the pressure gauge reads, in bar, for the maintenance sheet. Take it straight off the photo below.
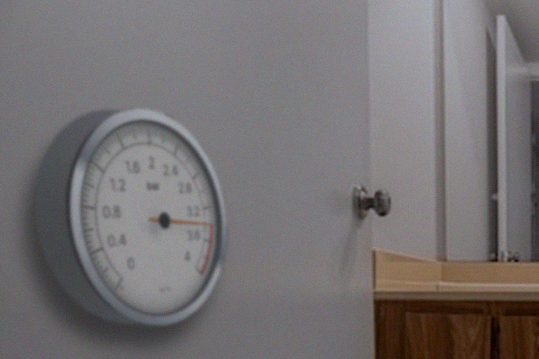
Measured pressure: 3.4 bar
